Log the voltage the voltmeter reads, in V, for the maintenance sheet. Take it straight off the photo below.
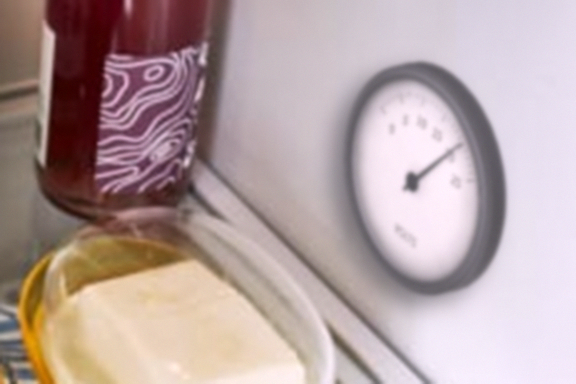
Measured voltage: 20 V
